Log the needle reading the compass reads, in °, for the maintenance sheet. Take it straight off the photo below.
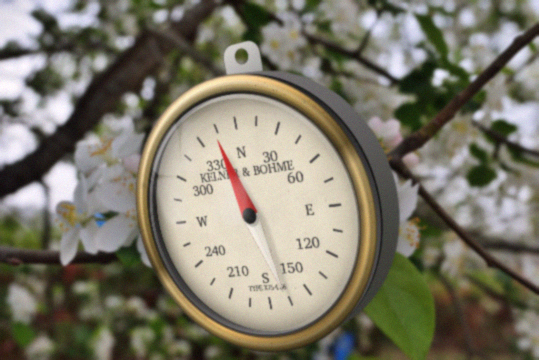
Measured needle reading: 345 °
